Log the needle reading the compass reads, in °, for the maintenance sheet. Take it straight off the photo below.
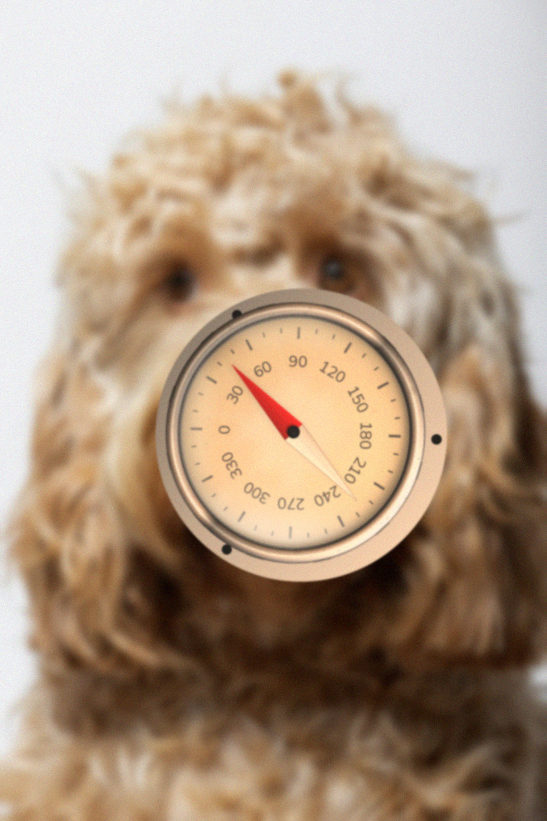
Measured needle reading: 45 °
